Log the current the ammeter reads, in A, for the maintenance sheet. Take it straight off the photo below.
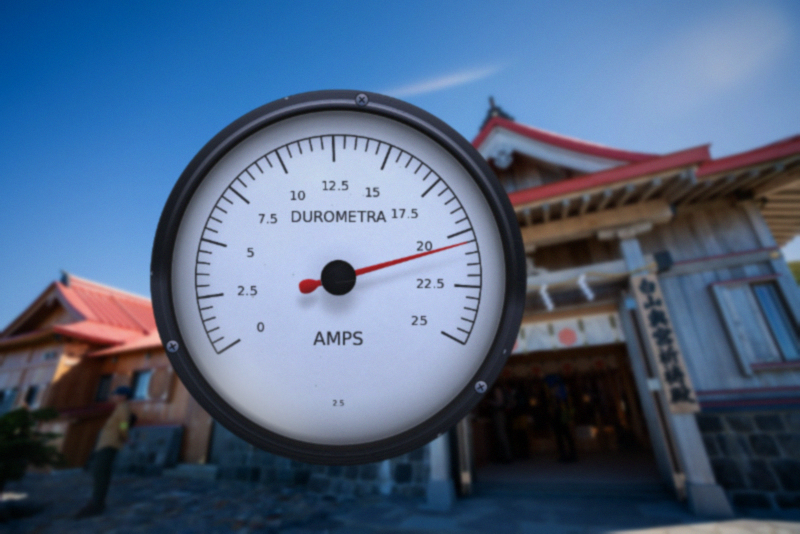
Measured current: 20.5 A
